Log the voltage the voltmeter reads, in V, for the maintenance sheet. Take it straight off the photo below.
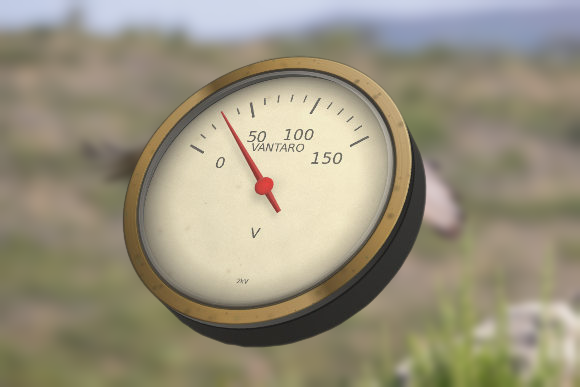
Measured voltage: 30 V
